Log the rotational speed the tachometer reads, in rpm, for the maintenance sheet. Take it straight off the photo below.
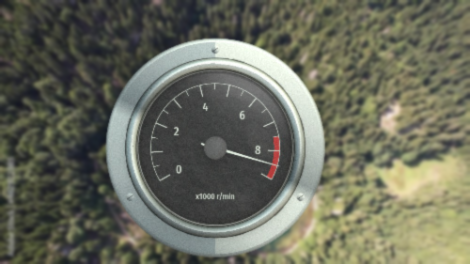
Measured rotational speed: 8500 rpm
